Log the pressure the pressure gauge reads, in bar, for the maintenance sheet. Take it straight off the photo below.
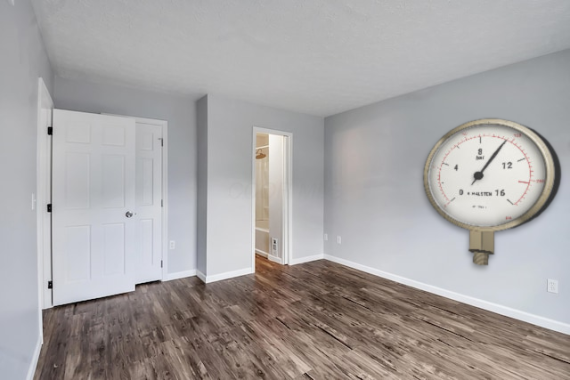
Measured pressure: 10 bar
